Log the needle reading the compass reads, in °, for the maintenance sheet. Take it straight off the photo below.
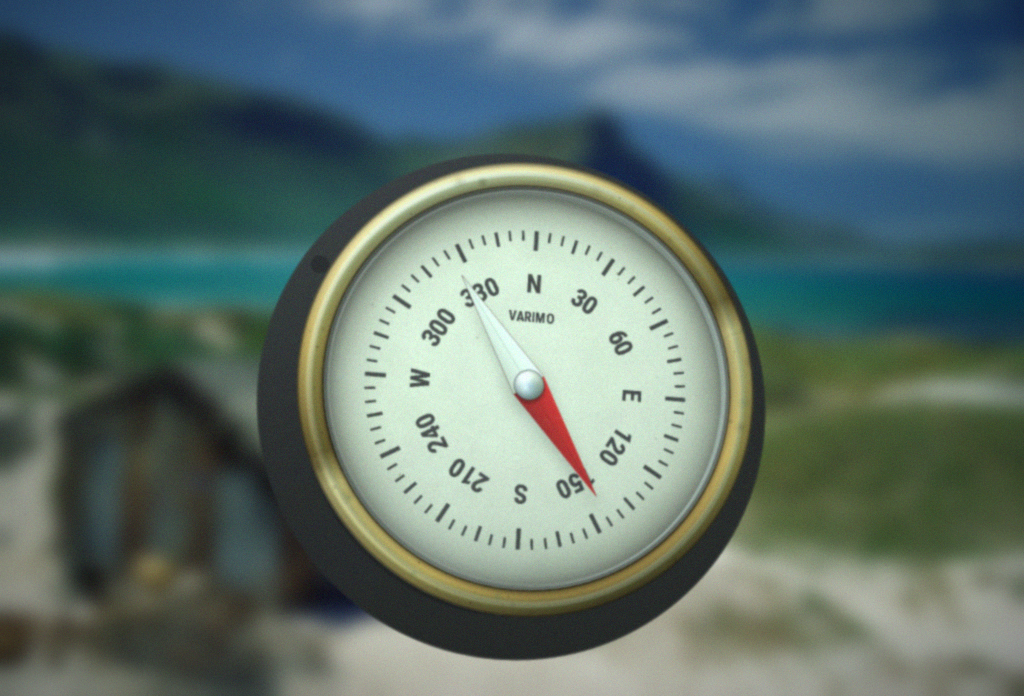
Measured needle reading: 145 °
